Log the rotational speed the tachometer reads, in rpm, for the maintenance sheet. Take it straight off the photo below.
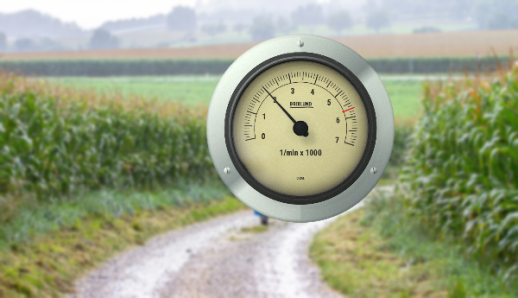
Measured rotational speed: 2000 rpm
